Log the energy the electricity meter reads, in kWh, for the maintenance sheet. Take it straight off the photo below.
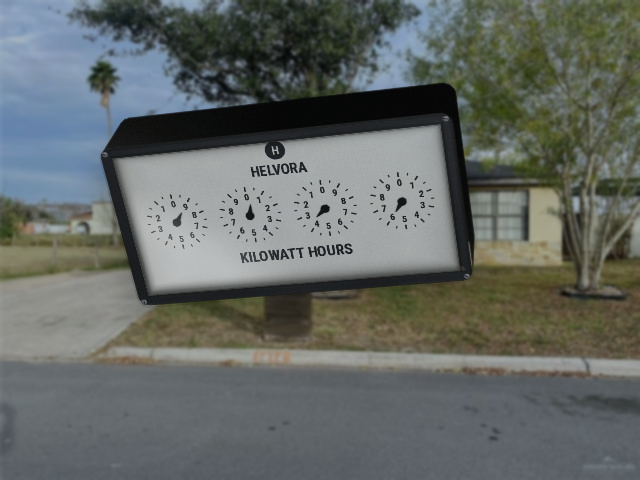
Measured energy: 9036 kWh
